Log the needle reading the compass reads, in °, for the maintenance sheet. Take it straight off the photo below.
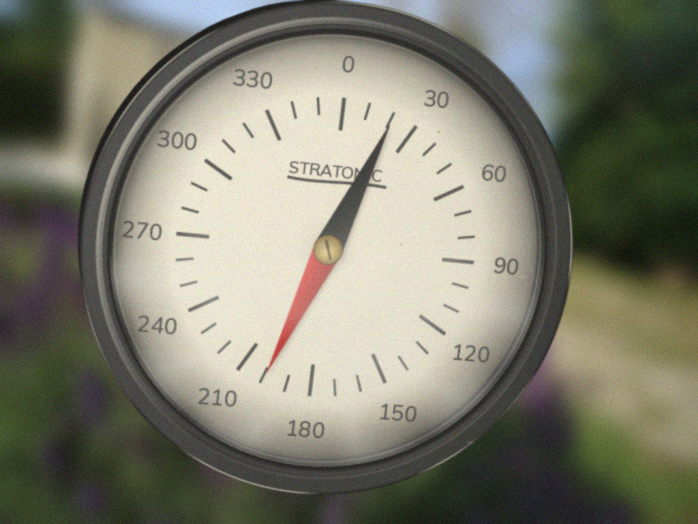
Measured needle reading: 200 °
